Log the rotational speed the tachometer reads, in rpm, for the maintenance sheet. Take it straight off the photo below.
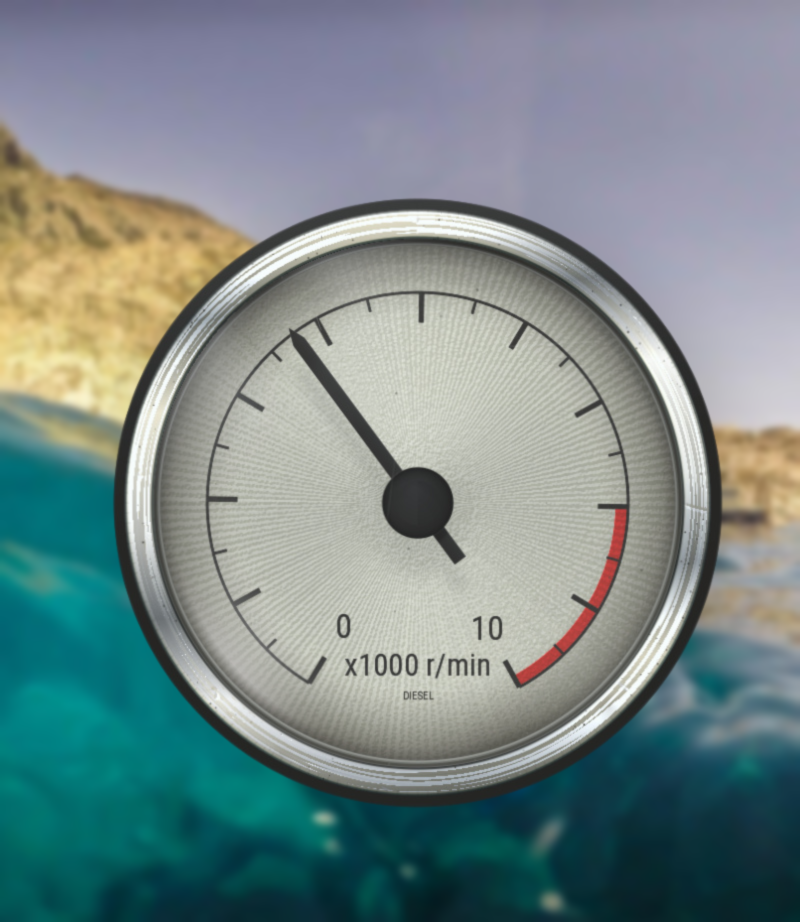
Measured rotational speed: 3750 rpm
